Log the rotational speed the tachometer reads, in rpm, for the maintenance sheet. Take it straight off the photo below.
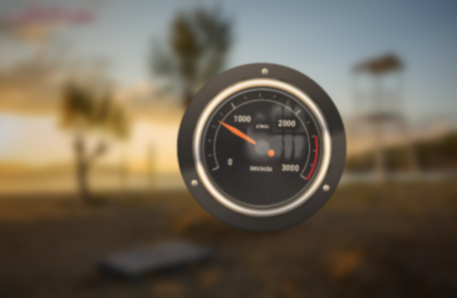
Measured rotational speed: 700 rpm
